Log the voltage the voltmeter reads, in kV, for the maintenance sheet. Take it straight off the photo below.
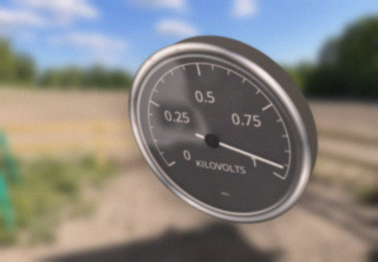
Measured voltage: 0.95 kV
